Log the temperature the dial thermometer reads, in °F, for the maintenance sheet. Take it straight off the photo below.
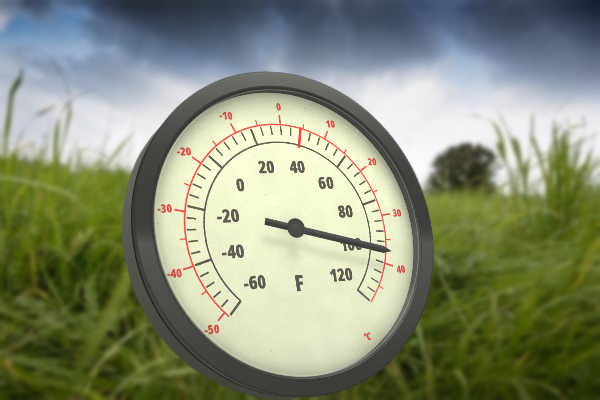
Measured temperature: 100 °F
